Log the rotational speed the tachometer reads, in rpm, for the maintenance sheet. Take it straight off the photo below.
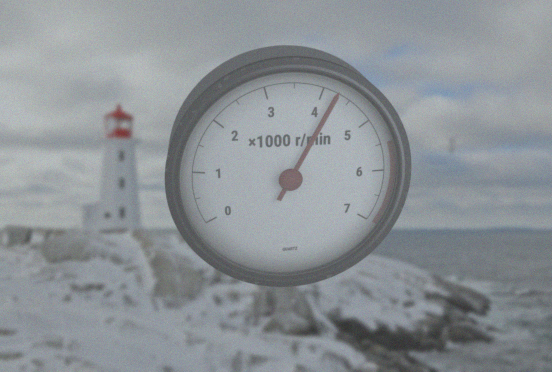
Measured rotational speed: 4250 rpm
